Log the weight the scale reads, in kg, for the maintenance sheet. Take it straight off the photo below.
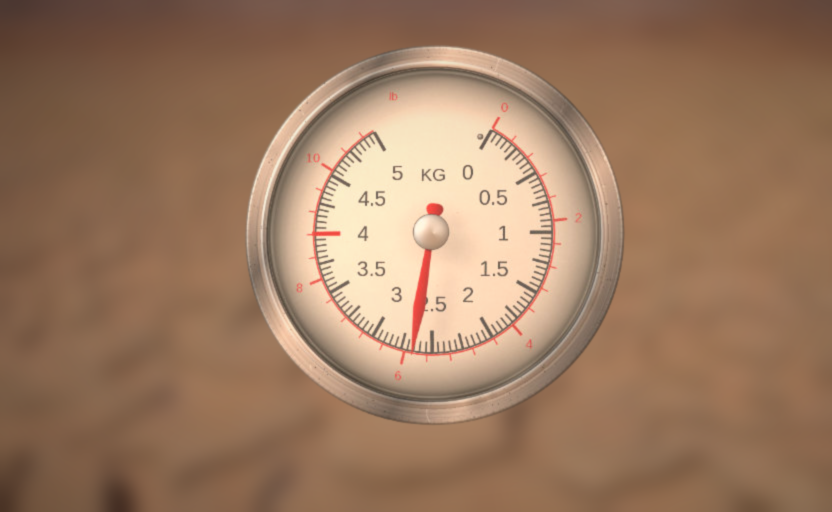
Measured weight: 2.65 kg
